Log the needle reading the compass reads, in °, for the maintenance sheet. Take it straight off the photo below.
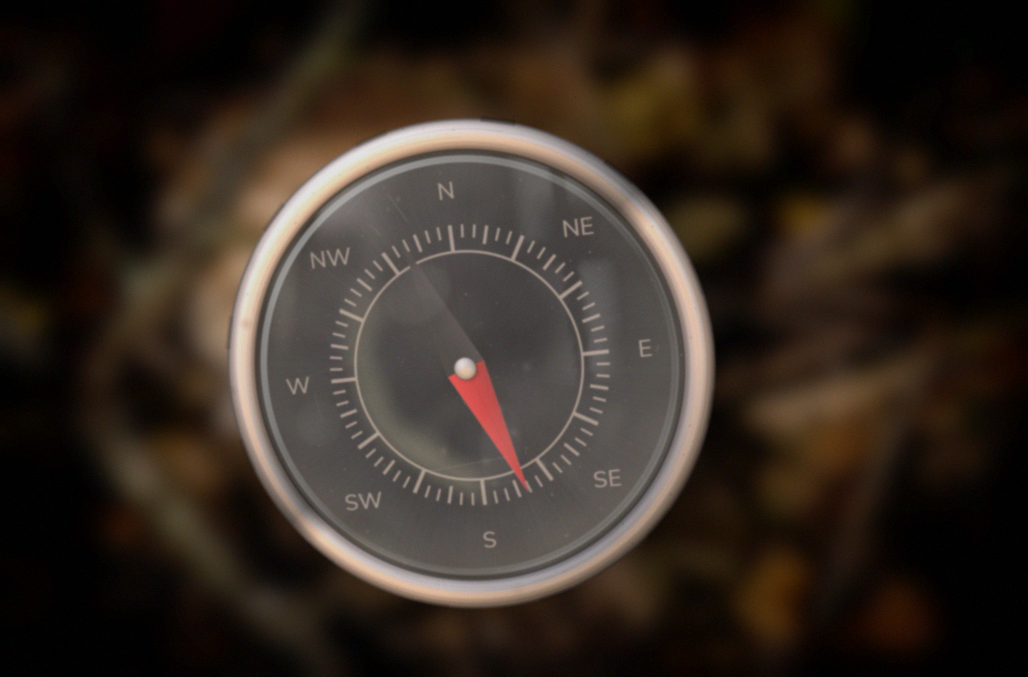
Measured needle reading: 160 °
